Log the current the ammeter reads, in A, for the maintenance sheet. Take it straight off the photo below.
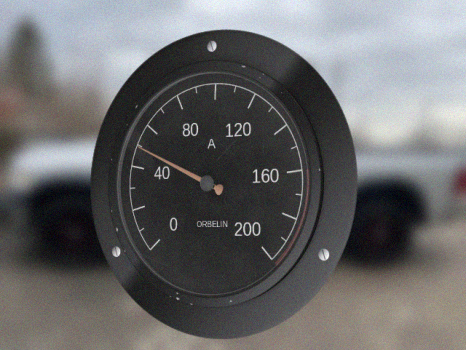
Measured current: 50 A
